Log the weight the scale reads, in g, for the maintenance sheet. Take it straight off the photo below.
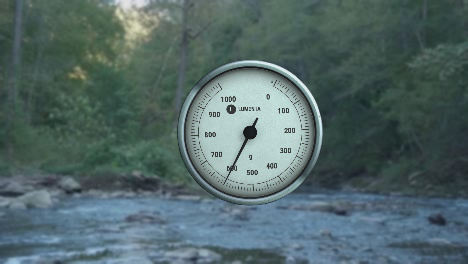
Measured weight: 600 g
